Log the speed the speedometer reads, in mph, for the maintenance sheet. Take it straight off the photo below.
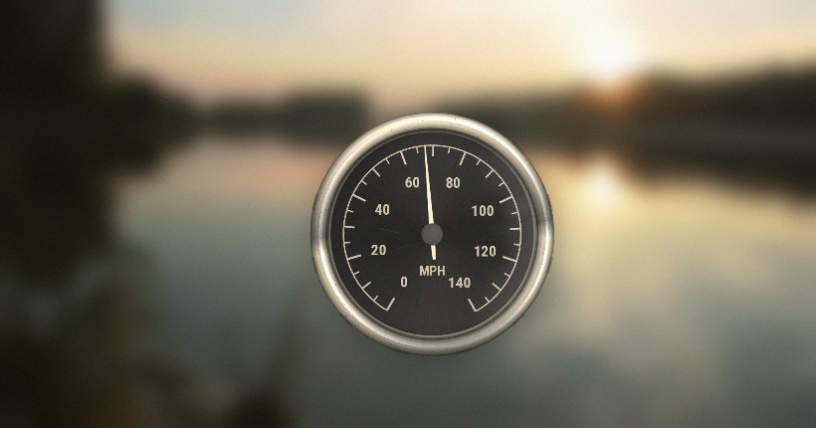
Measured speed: 67.5 mph
